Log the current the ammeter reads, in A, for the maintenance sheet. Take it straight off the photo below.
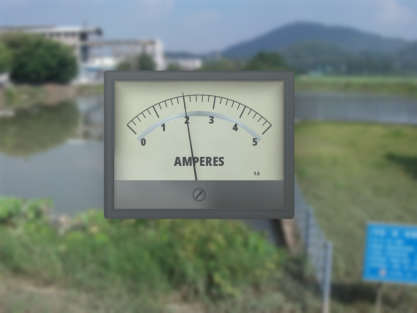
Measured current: 2 A
